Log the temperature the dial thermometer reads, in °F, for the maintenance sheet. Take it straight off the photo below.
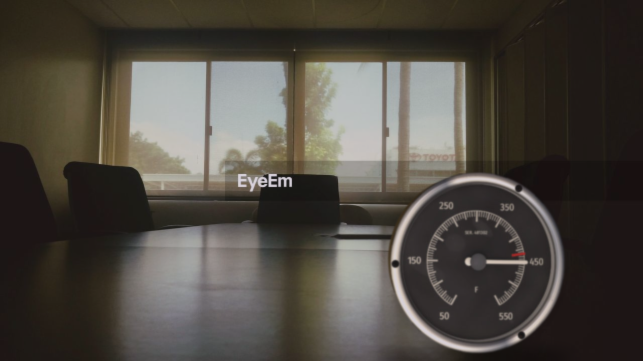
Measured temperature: 450 °F
